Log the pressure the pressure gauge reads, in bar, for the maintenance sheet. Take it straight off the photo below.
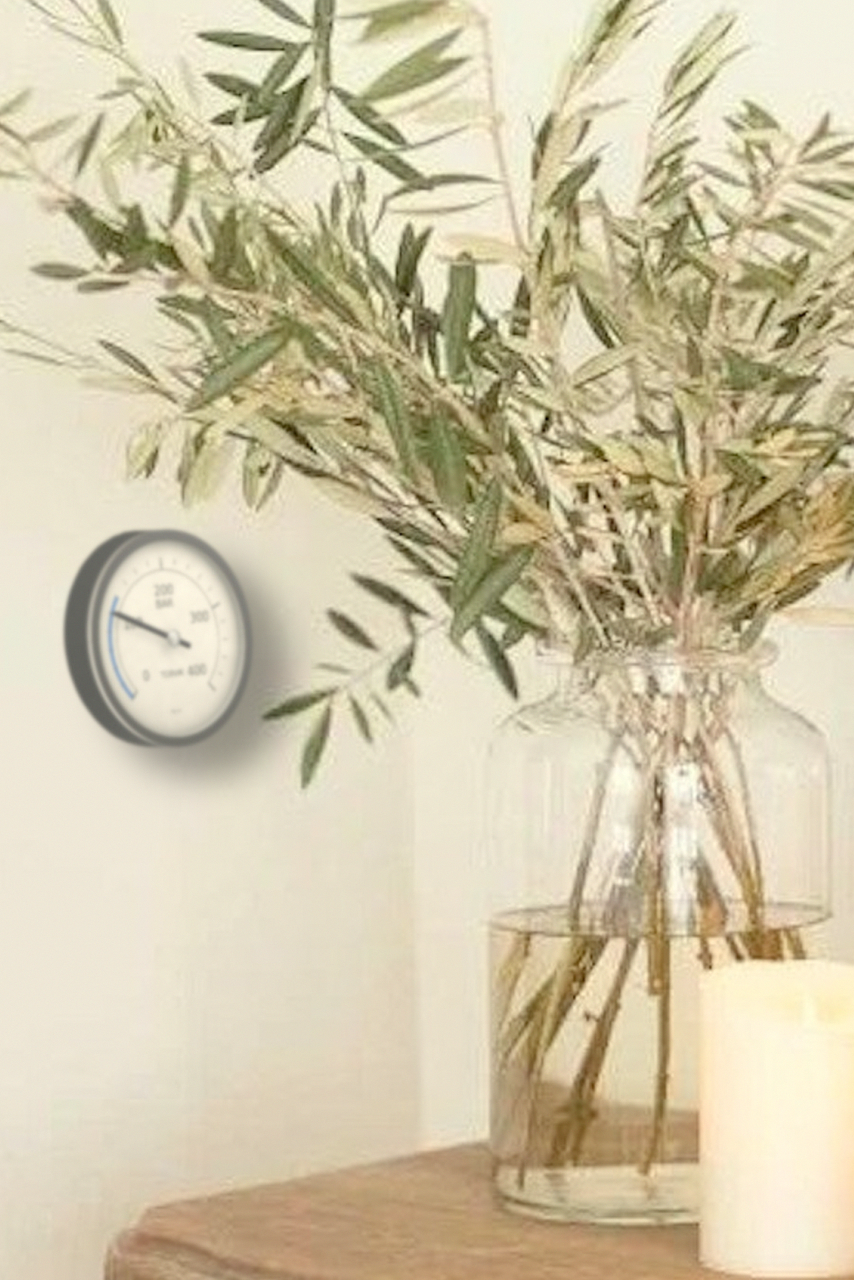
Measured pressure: 100 bar
